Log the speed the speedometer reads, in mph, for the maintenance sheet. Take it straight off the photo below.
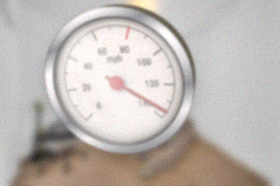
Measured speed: 135 mph
